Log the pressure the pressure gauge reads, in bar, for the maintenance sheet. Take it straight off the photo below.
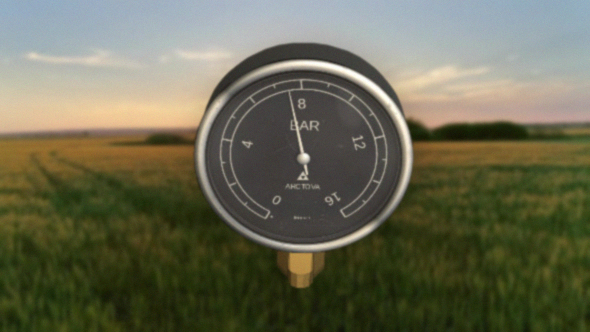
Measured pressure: 7.5 bar
